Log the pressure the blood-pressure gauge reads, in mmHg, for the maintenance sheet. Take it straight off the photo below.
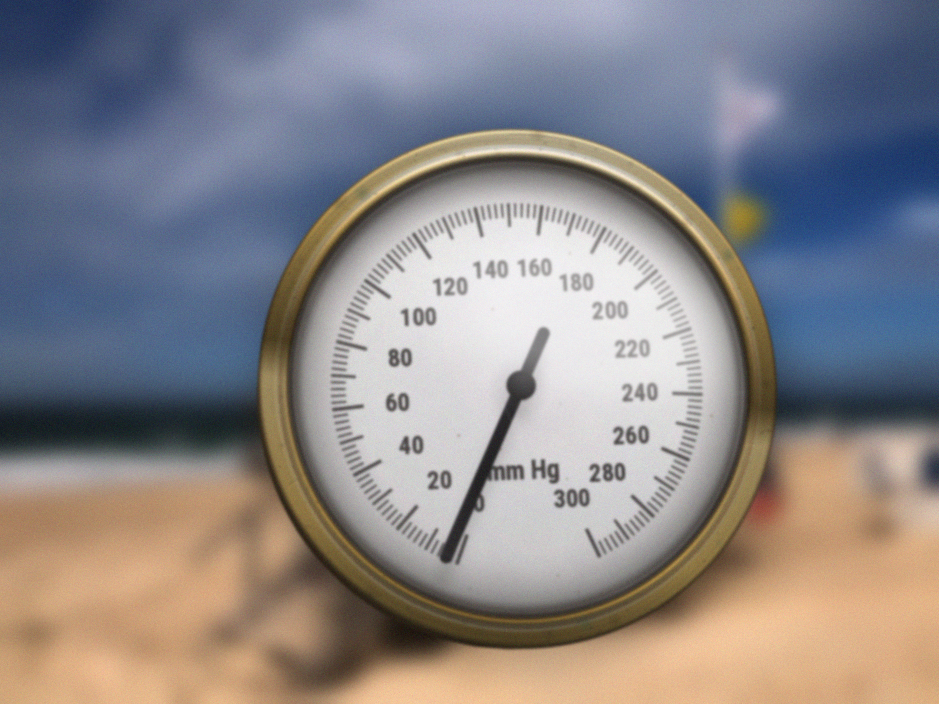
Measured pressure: 4 mmHg
